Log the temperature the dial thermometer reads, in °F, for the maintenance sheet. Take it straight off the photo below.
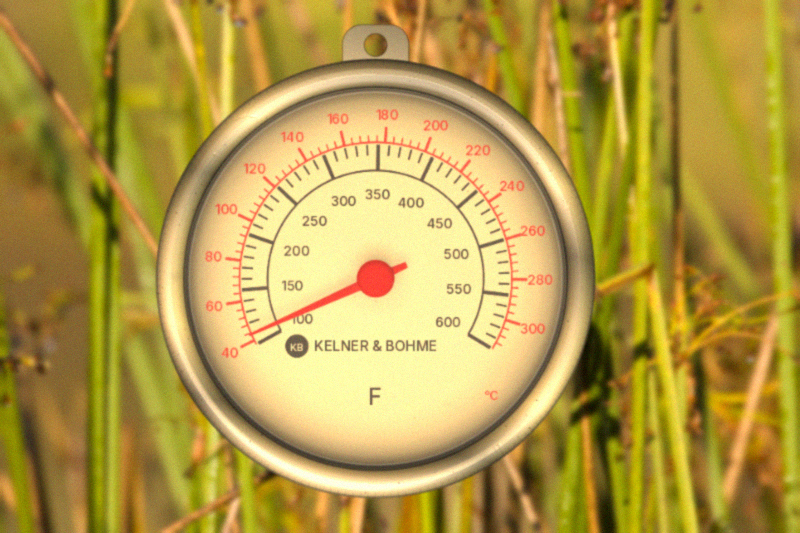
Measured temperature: 110 °F
